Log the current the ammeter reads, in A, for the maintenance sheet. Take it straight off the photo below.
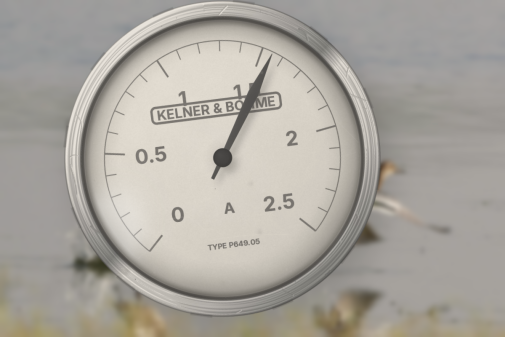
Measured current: 1.55 A
